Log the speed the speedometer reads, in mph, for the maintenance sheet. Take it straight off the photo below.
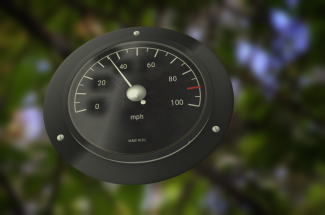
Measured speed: 35 mph
